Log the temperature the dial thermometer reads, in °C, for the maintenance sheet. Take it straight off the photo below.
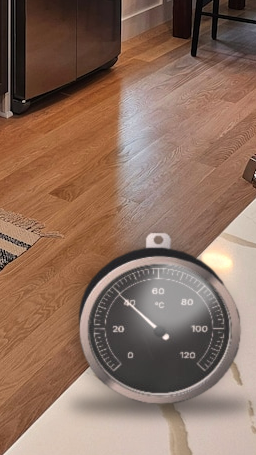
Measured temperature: 40 °C
